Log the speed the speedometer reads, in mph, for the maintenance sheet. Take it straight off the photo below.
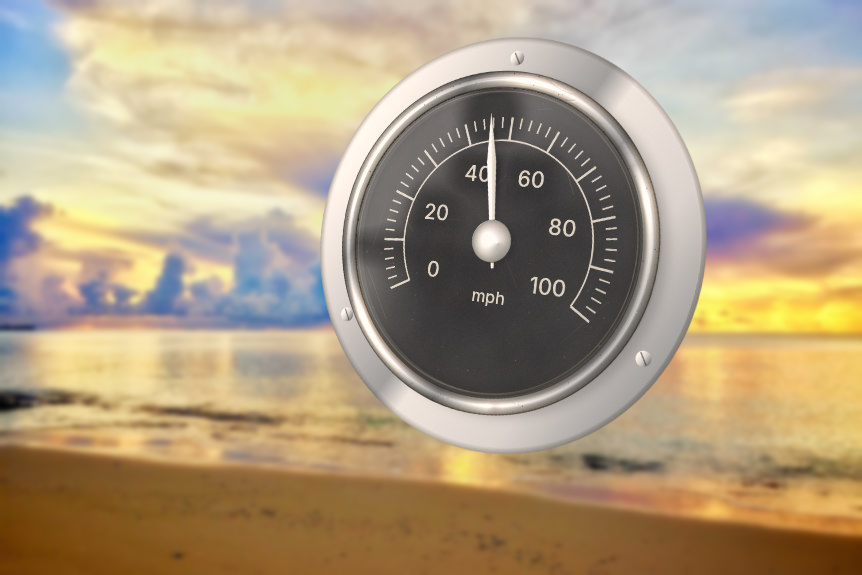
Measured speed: 46 mph
